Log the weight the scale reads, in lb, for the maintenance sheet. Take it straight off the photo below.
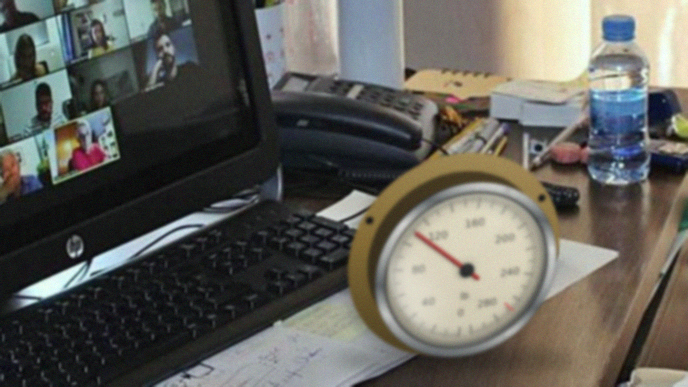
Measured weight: 110 lb
